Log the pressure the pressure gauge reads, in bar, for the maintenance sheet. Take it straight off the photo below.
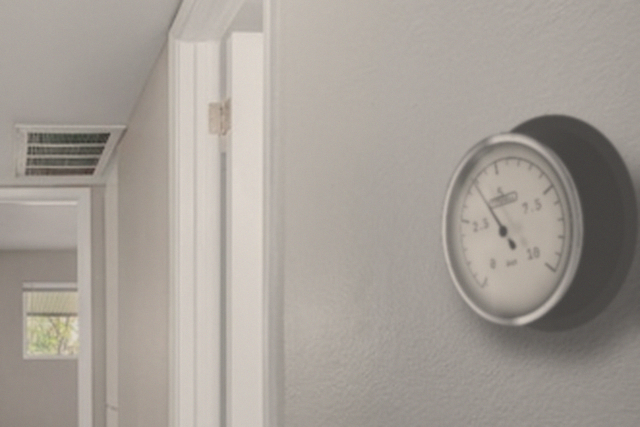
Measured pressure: 4 bar
